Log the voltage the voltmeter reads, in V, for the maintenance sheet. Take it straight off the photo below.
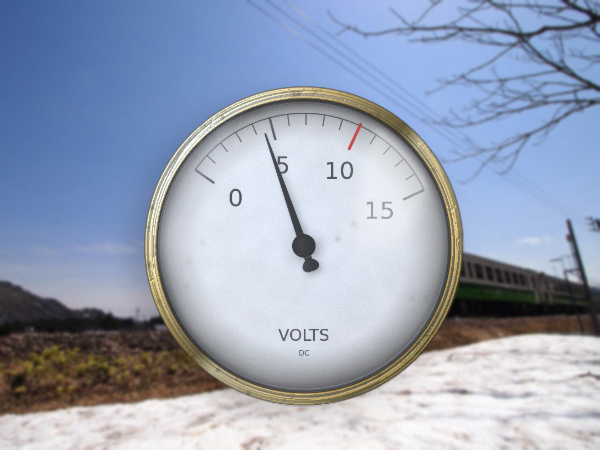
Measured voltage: 4.5 V
